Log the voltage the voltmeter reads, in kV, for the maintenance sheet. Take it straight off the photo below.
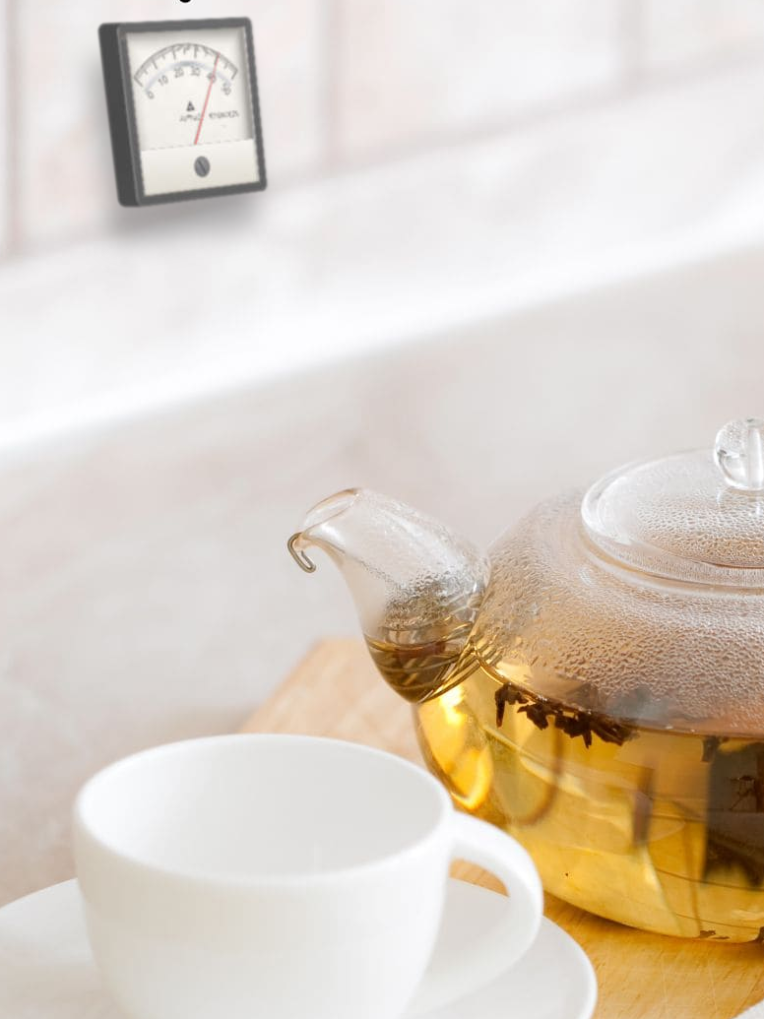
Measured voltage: 40 kV
